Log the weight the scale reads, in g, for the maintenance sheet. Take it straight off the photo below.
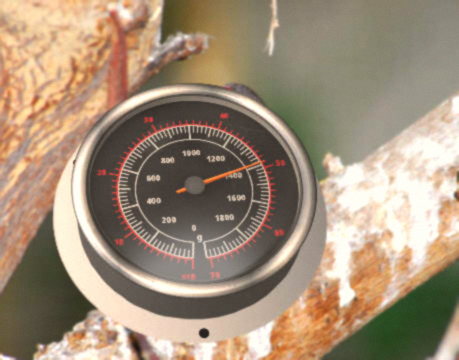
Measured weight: 1400 g
